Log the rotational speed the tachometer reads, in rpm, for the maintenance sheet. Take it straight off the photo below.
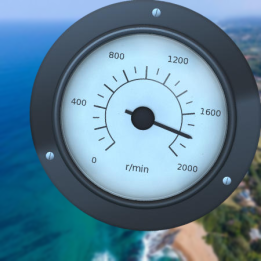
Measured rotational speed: 1800 rpm
